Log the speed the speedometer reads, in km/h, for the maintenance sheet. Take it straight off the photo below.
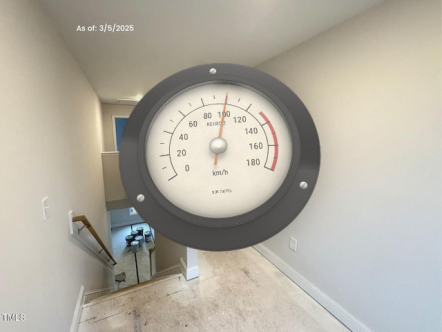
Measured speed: 100 km/h
